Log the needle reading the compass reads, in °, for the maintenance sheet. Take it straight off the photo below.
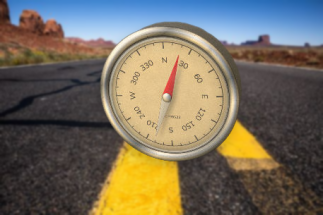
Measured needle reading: 20 °
